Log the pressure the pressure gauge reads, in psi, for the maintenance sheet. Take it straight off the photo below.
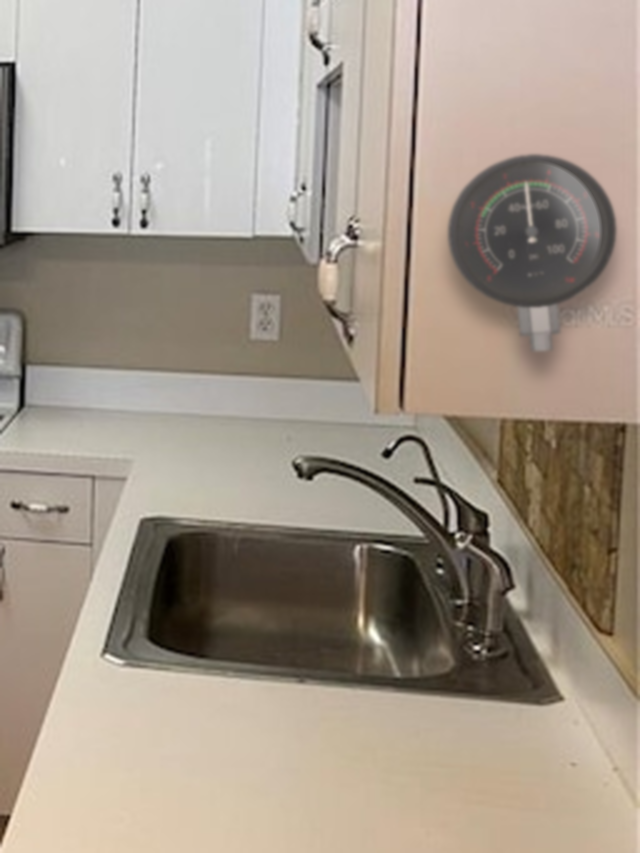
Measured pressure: 50 psi
